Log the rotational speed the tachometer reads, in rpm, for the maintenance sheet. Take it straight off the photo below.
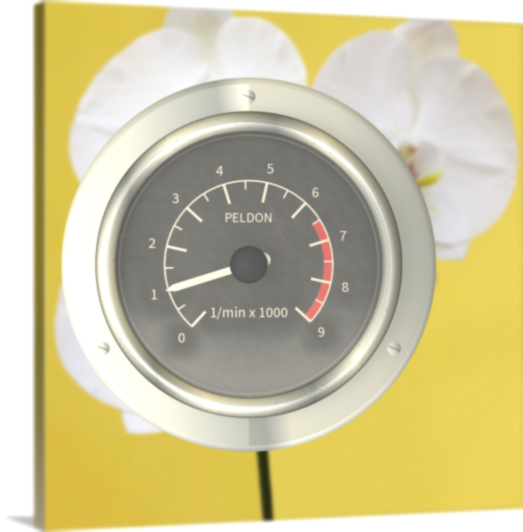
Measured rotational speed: 1000 rpm
